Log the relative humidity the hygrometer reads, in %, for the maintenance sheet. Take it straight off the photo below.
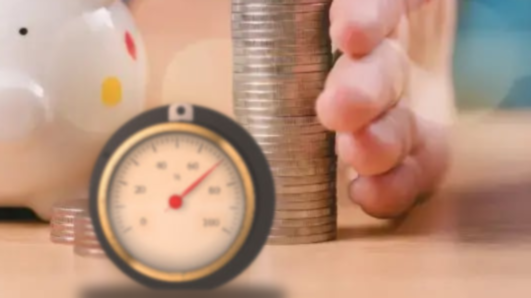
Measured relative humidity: 70 %
